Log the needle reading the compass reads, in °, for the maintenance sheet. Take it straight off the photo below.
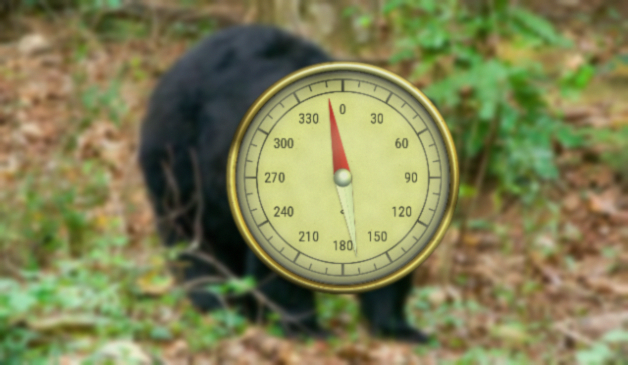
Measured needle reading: 350 °
